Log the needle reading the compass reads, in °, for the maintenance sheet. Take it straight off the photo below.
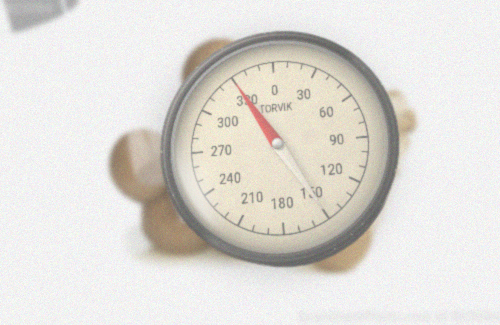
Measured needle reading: 330 °
